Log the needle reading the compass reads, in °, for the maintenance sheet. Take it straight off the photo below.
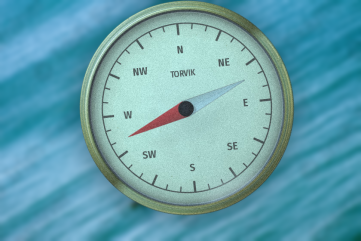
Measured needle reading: 250 °
